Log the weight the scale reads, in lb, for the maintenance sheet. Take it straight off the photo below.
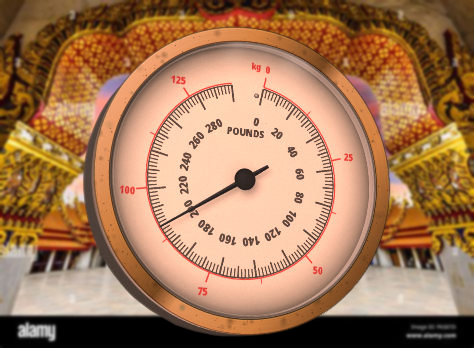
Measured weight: 200 lb
